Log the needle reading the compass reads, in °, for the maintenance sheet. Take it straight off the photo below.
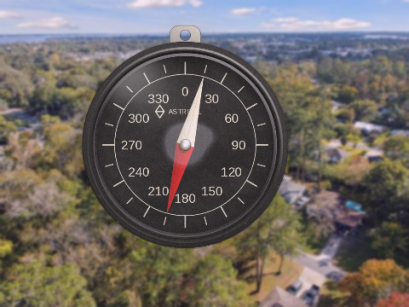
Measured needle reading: 195 °
